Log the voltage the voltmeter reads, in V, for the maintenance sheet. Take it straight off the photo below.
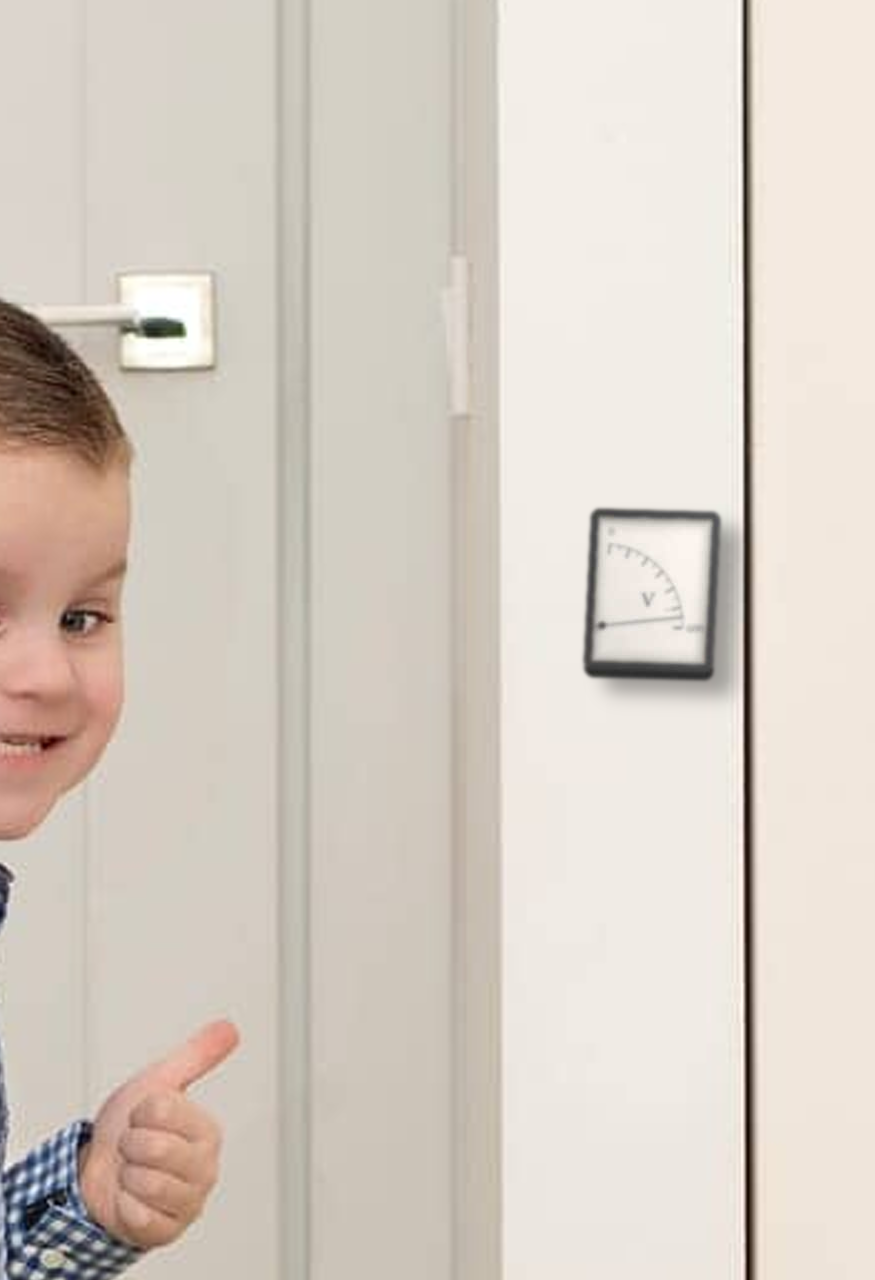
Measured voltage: 550 V
